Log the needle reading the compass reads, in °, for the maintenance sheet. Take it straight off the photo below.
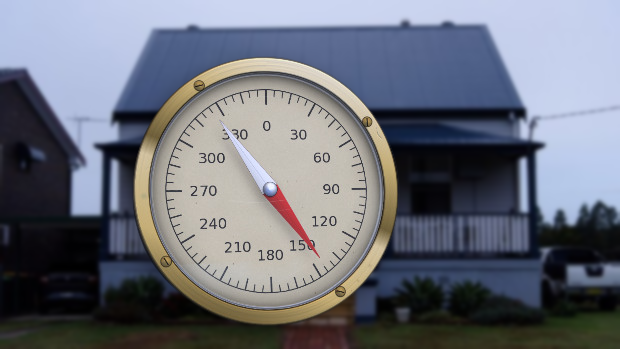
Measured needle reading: 145 °
